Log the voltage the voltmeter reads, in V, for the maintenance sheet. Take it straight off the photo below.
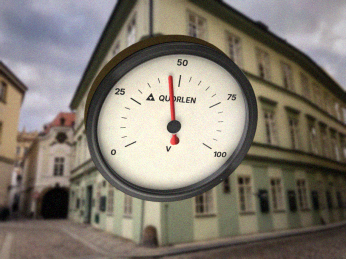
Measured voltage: 45 V
